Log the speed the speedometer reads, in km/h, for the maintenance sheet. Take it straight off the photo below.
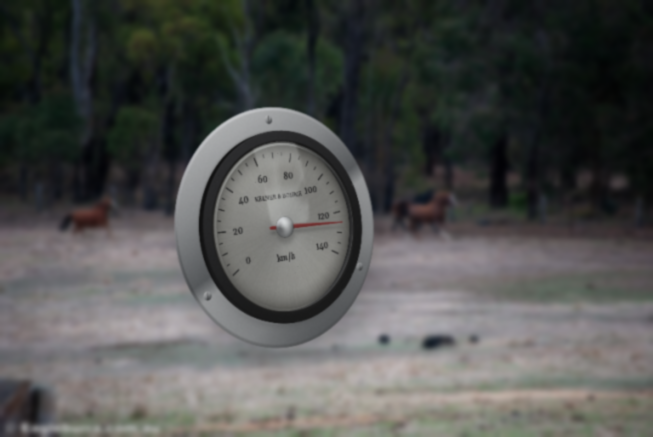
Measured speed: 125 km/h
